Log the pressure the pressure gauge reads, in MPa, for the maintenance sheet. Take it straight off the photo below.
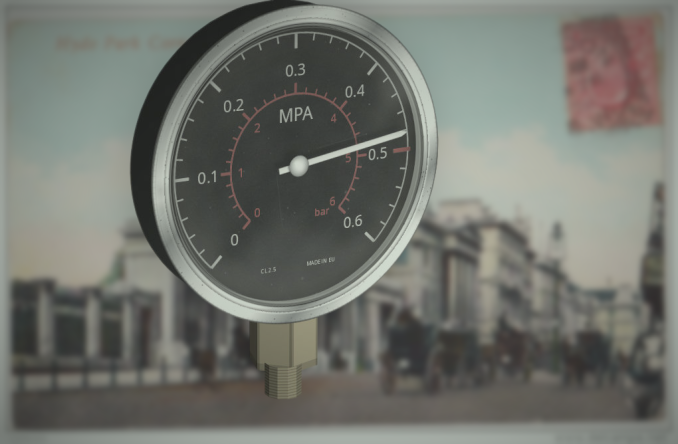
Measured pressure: 0.48 MPa
